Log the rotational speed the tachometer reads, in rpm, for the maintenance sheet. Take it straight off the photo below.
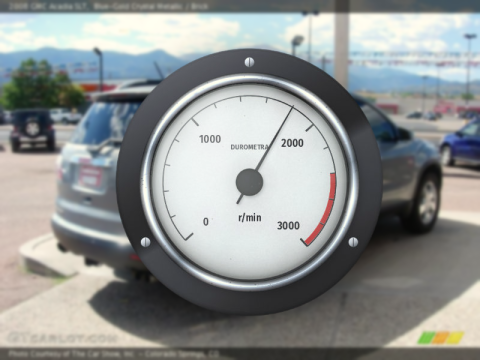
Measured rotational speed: 1800 rpm
